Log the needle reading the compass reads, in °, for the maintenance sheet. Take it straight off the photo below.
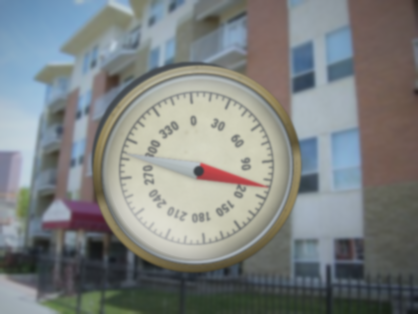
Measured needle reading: 110 °
